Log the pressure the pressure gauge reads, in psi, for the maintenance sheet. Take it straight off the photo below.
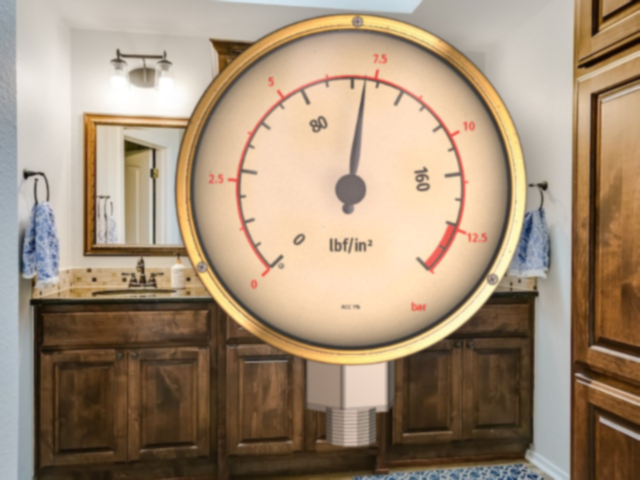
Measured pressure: 105 psi
